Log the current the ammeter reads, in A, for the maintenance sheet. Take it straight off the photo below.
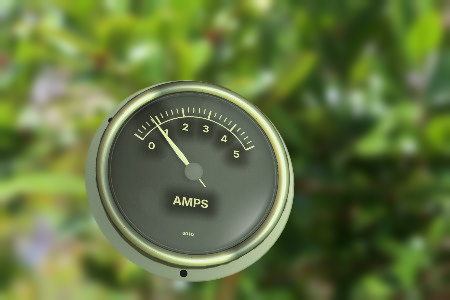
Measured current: 0.8 A
